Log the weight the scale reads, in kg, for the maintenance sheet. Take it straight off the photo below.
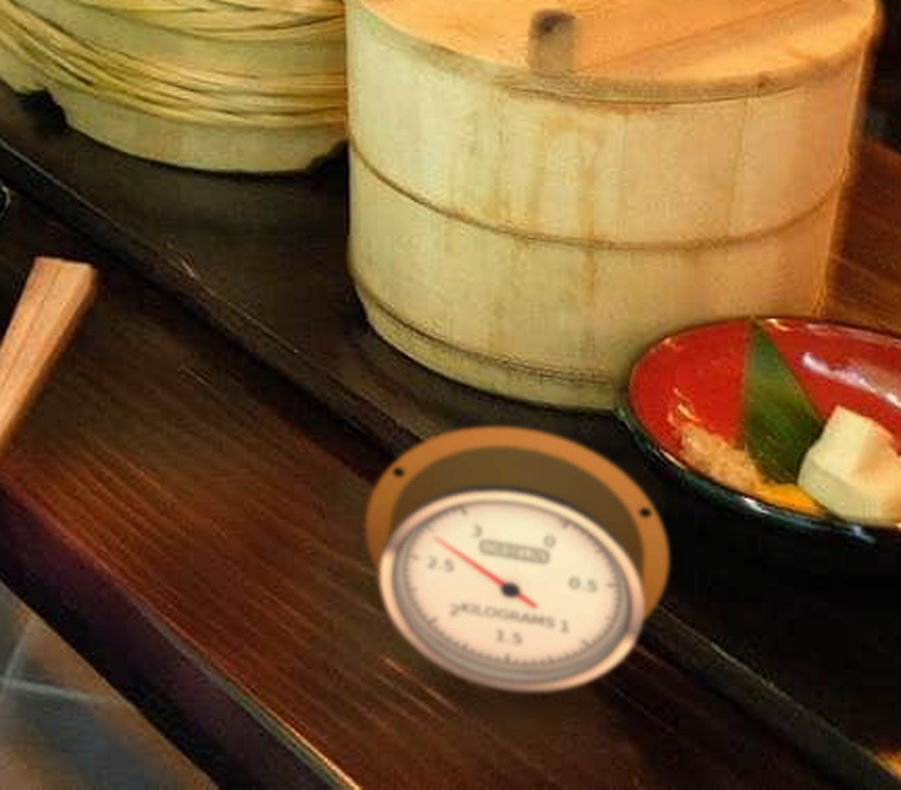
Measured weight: 2.75 kg
